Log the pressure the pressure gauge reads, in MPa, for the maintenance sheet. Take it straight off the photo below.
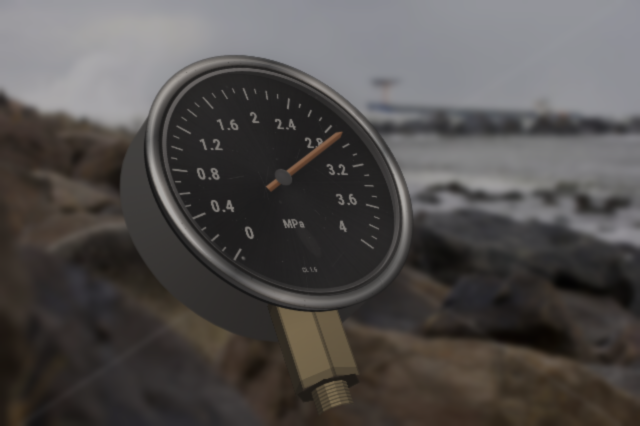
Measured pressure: 2.9 MPa
